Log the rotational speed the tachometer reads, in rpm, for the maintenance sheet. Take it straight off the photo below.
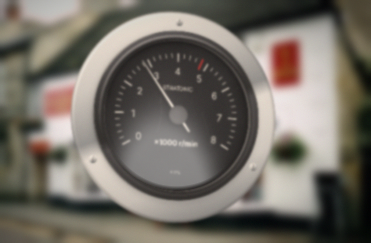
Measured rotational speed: 2800 rpm
